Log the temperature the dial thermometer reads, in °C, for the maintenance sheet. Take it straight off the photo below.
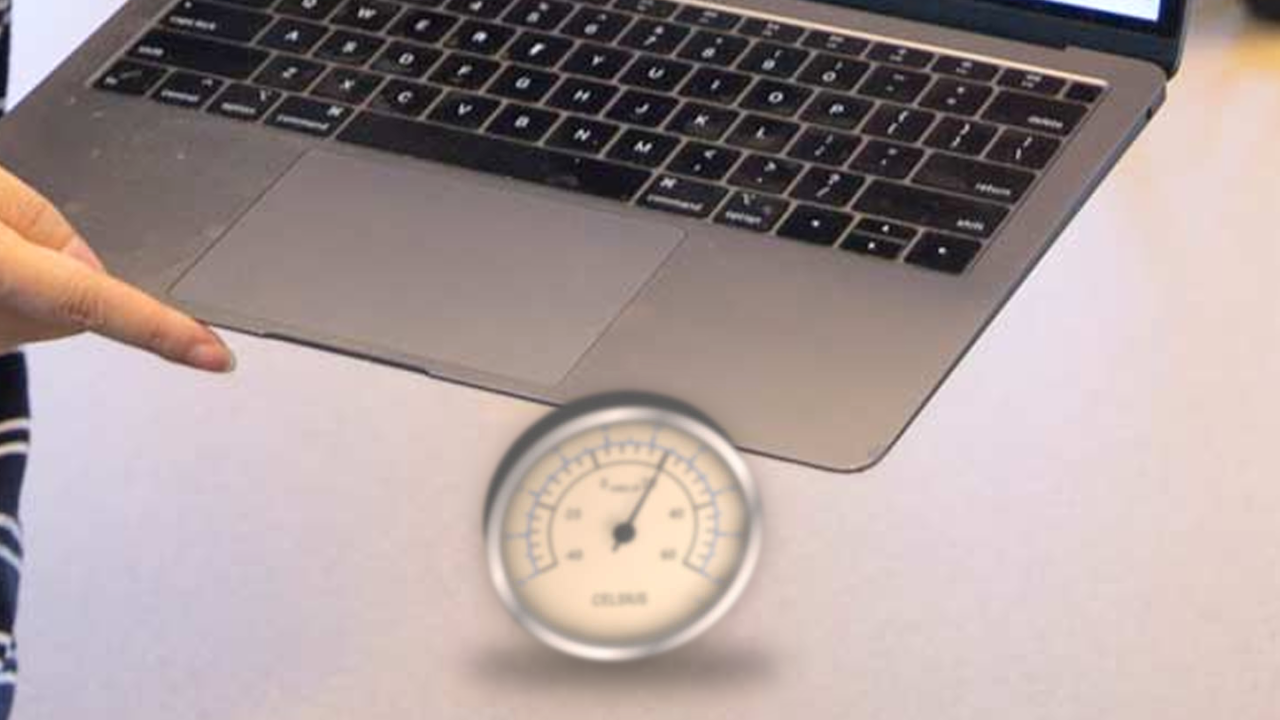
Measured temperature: 20 °C
